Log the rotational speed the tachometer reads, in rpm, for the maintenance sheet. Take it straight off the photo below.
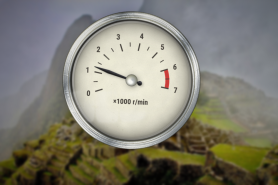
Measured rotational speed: 1250 rpm
